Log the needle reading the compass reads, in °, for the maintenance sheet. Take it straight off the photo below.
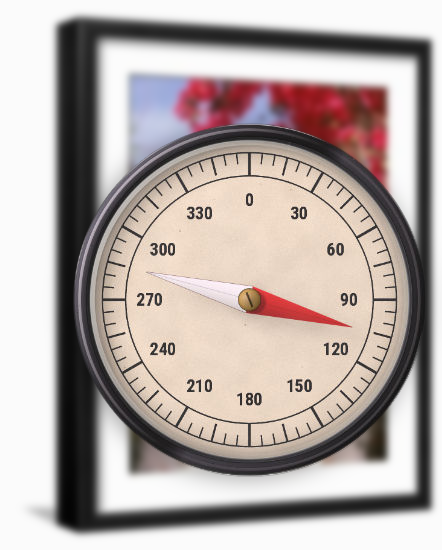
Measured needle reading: 105 °
